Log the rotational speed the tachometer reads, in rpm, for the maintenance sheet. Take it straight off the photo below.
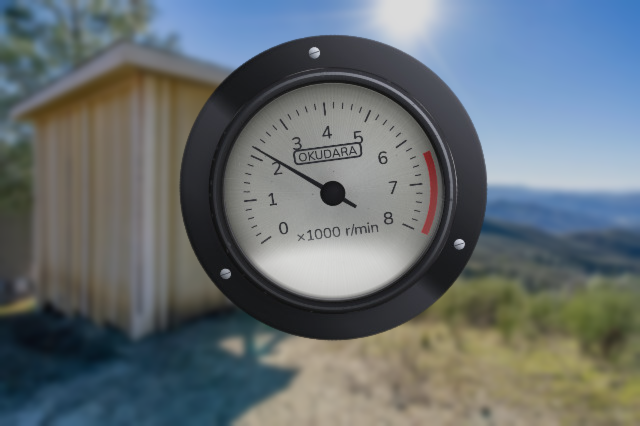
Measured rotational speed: 2200 rpm
